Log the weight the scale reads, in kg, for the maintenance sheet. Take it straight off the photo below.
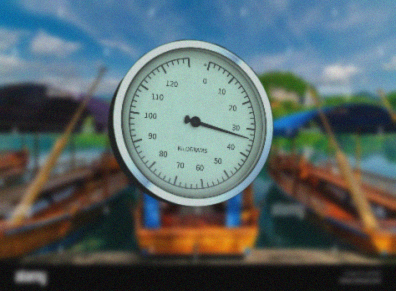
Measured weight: 34 kg
